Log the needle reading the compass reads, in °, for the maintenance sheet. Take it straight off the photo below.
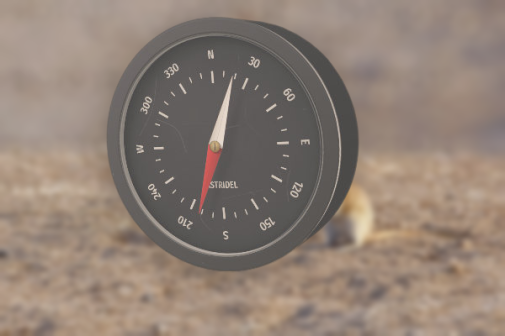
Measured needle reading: 200 °
